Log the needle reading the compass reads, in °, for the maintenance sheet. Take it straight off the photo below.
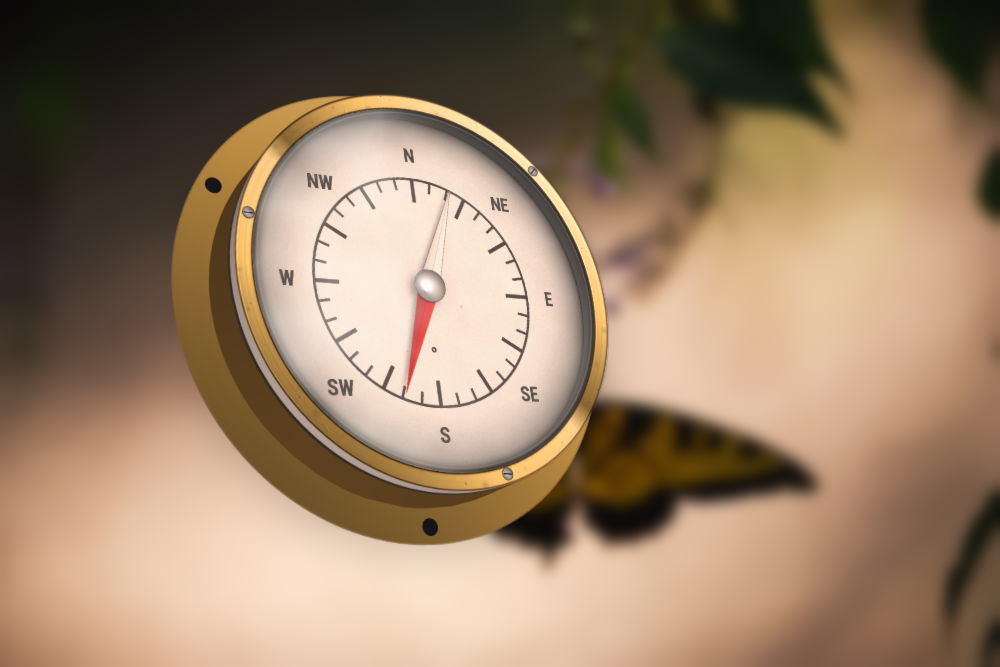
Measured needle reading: 200 °
